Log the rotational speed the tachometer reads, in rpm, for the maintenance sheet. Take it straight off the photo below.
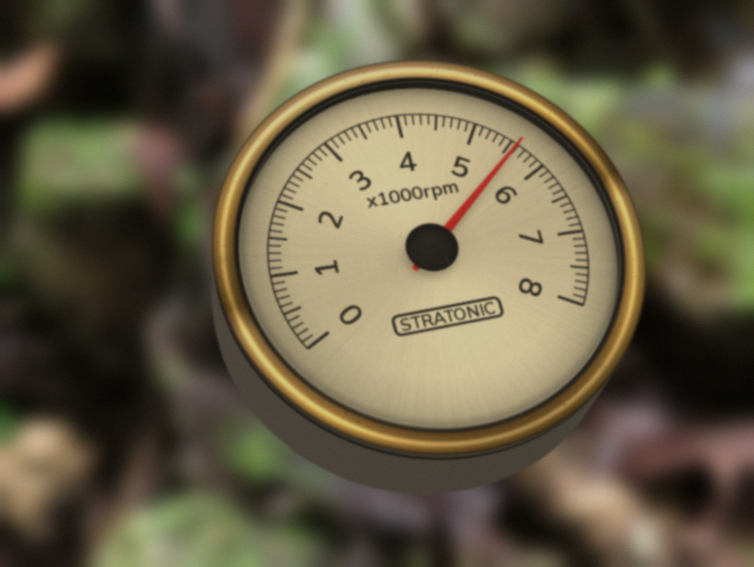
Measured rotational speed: 5600 rpm
